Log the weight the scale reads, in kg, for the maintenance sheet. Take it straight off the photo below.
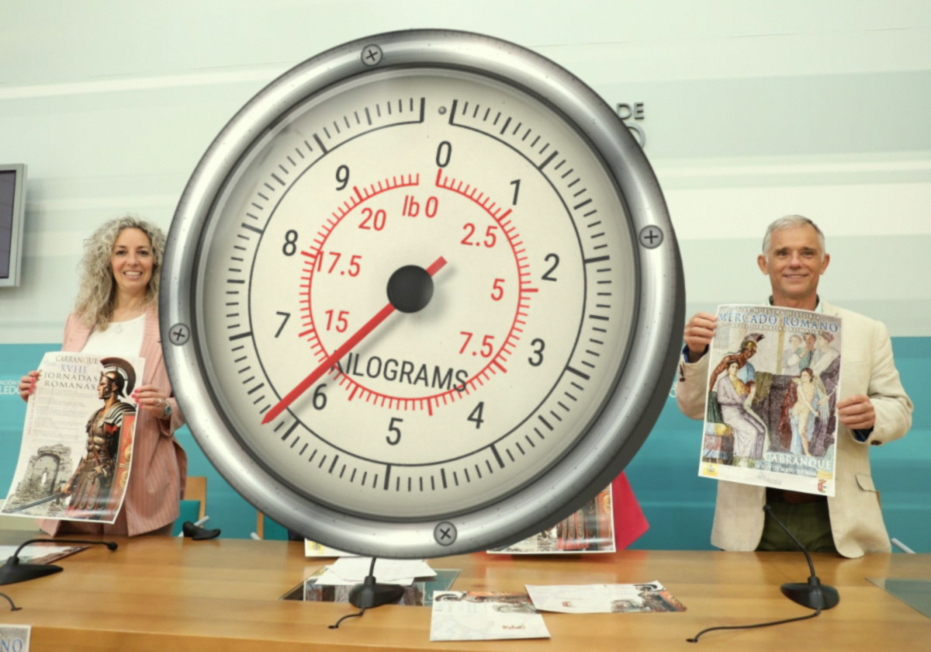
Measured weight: 6.2 kg
